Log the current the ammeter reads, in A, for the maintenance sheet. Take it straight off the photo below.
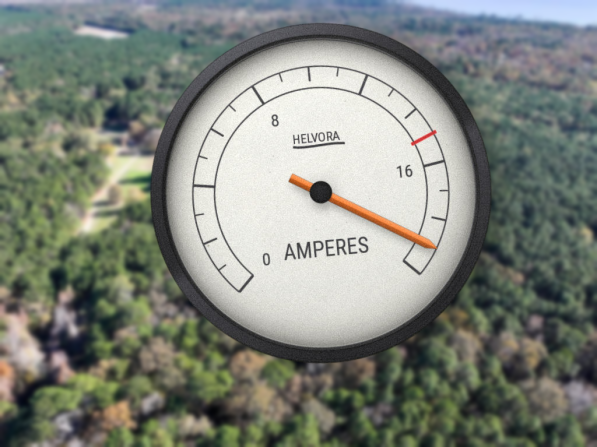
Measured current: 19 A
